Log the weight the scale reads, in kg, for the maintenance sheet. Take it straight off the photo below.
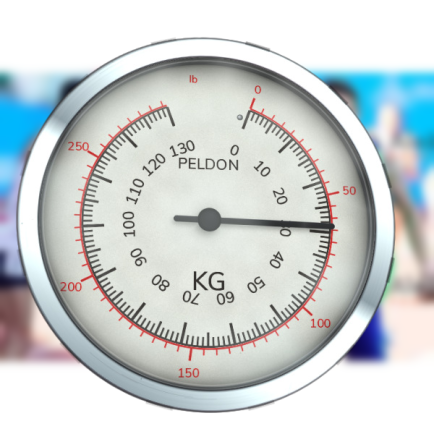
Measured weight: 29 kg
